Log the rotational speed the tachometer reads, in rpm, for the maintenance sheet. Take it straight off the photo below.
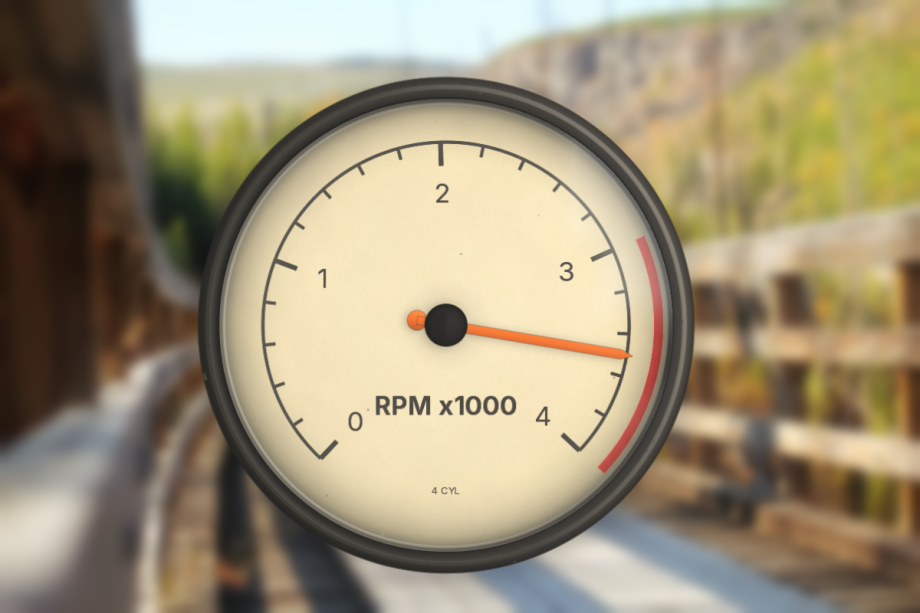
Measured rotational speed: 3500 rpm
